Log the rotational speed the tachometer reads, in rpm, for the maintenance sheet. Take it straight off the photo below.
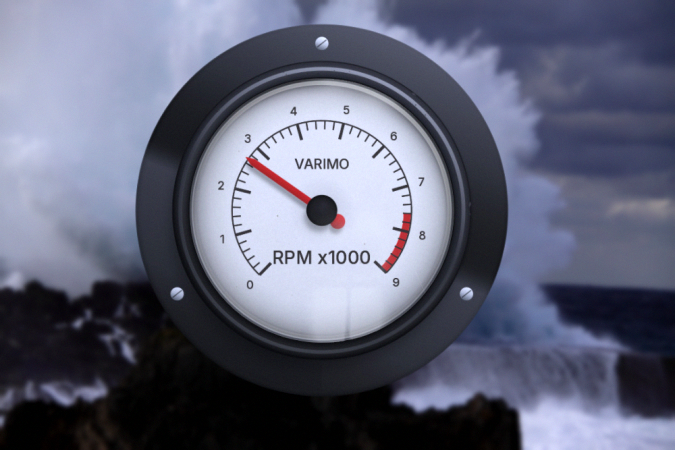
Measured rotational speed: 2700 rpm
